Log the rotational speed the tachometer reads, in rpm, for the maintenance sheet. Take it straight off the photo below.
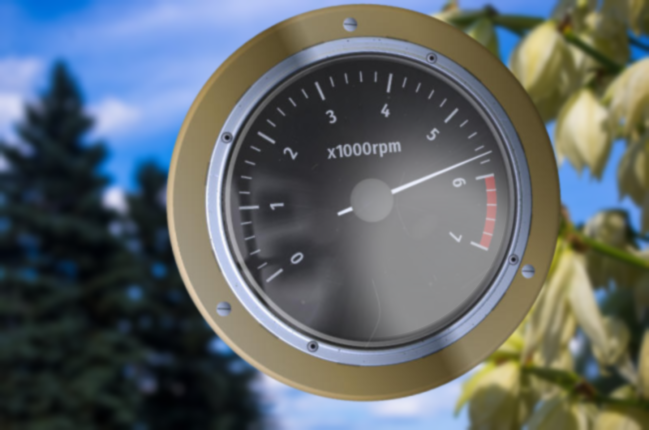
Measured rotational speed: 5700 rpm
